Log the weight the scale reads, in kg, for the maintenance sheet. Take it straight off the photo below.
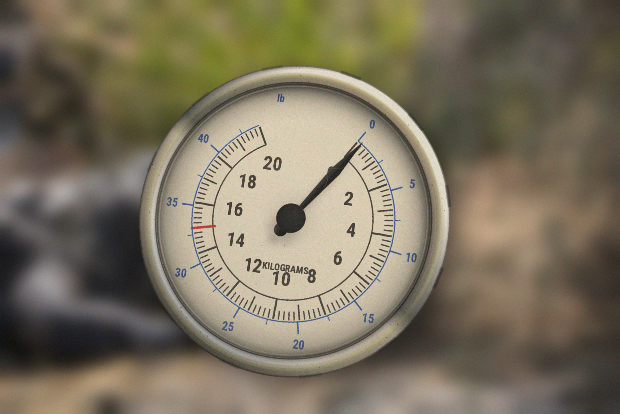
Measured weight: 0.2 kg
